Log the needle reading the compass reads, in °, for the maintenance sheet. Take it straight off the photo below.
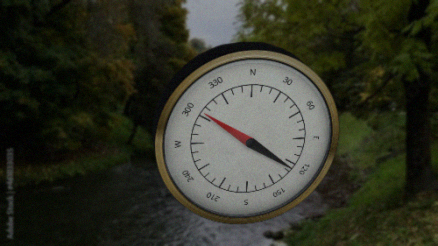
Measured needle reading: 305 °
